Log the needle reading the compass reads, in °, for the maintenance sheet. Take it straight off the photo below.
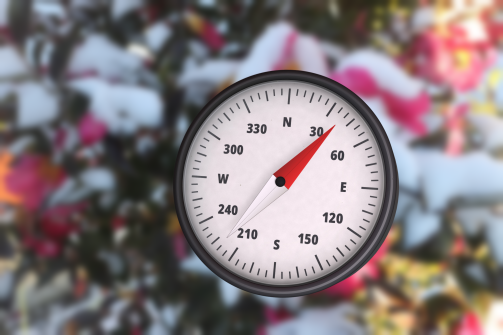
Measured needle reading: 40 °
